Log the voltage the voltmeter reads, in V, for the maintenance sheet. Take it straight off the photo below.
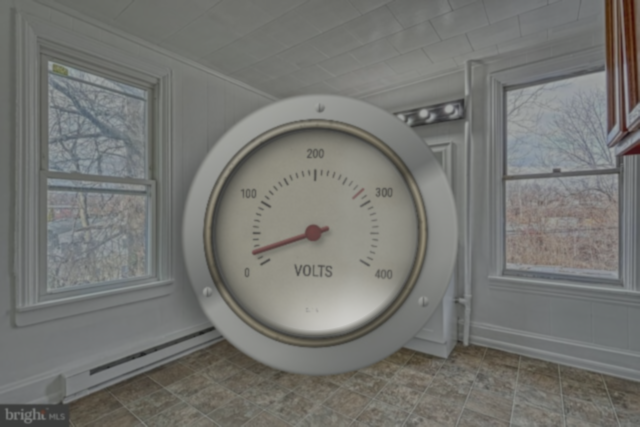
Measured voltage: 20 V
